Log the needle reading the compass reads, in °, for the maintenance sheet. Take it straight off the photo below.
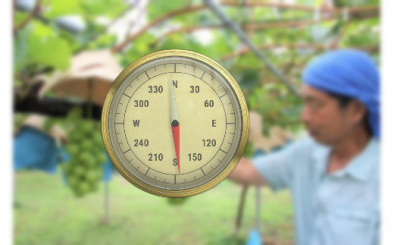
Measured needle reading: 175 °
